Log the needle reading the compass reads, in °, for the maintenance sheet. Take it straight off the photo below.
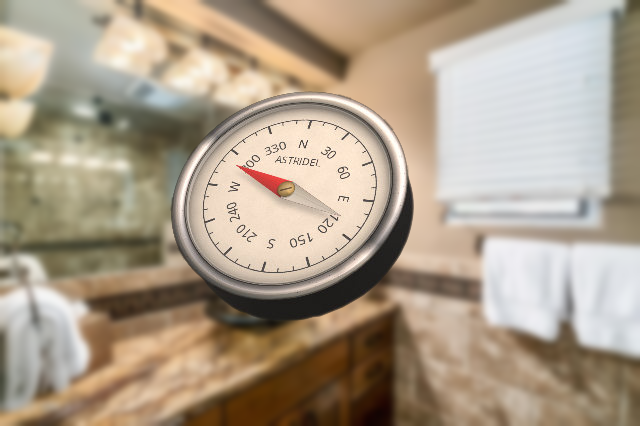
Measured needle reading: 290 °
